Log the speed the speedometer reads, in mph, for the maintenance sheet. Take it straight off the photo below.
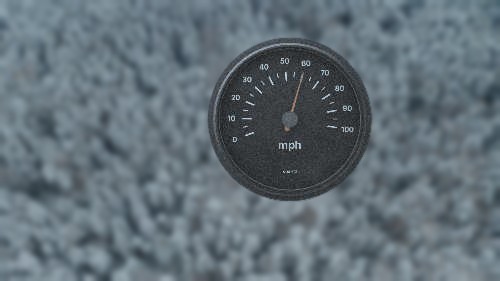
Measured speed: 60 mph
